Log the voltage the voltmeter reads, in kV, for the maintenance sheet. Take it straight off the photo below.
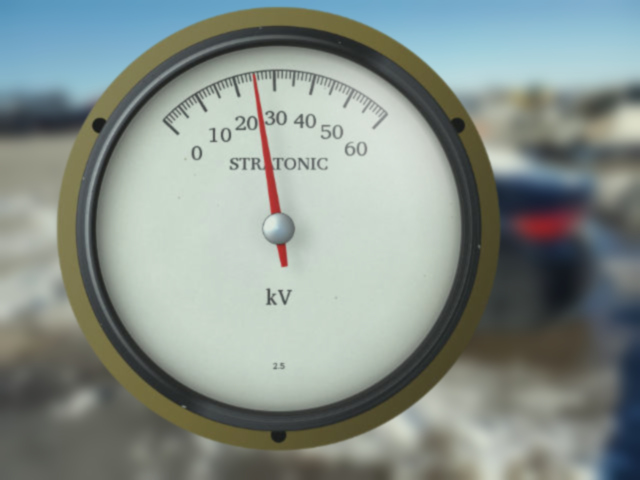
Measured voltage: 25 kV
